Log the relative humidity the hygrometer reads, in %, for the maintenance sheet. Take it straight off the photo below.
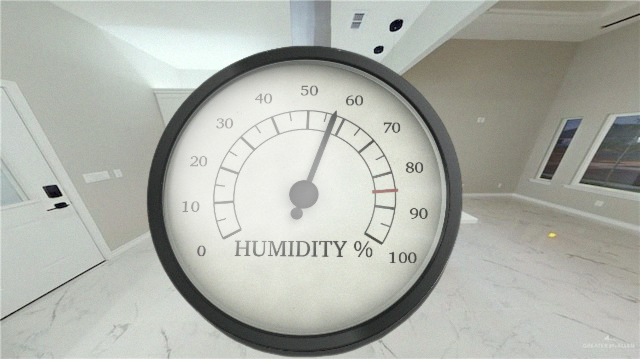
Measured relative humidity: 57.5 %
